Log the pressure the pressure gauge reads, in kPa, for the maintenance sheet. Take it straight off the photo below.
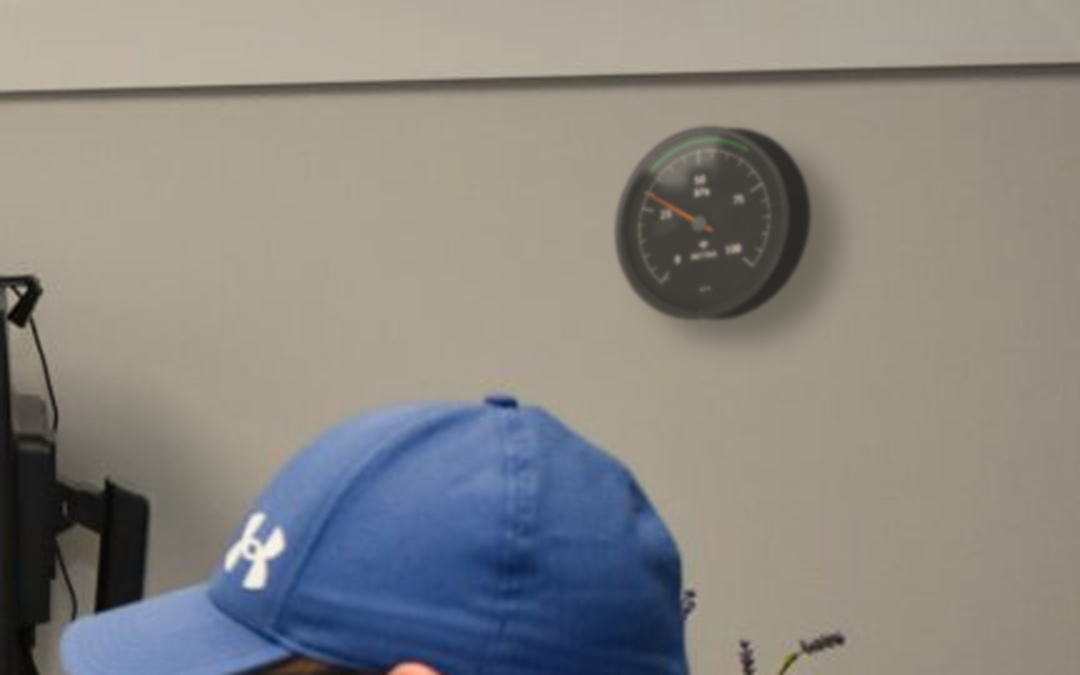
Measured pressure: 30 kPa
